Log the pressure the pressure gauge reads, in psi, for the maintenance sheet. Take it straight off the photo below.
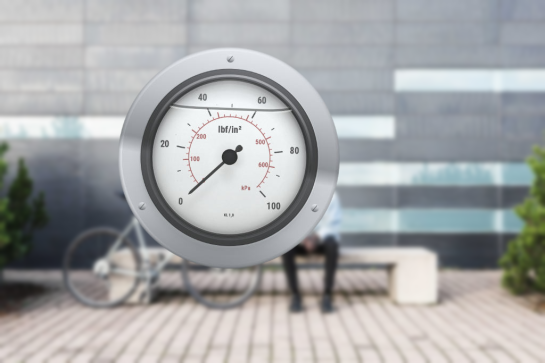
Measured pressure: 0 psi
